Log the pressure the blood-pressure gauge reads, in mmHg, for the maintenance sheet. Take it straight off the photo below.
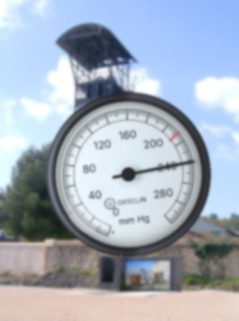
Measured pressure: 240 mmHg
